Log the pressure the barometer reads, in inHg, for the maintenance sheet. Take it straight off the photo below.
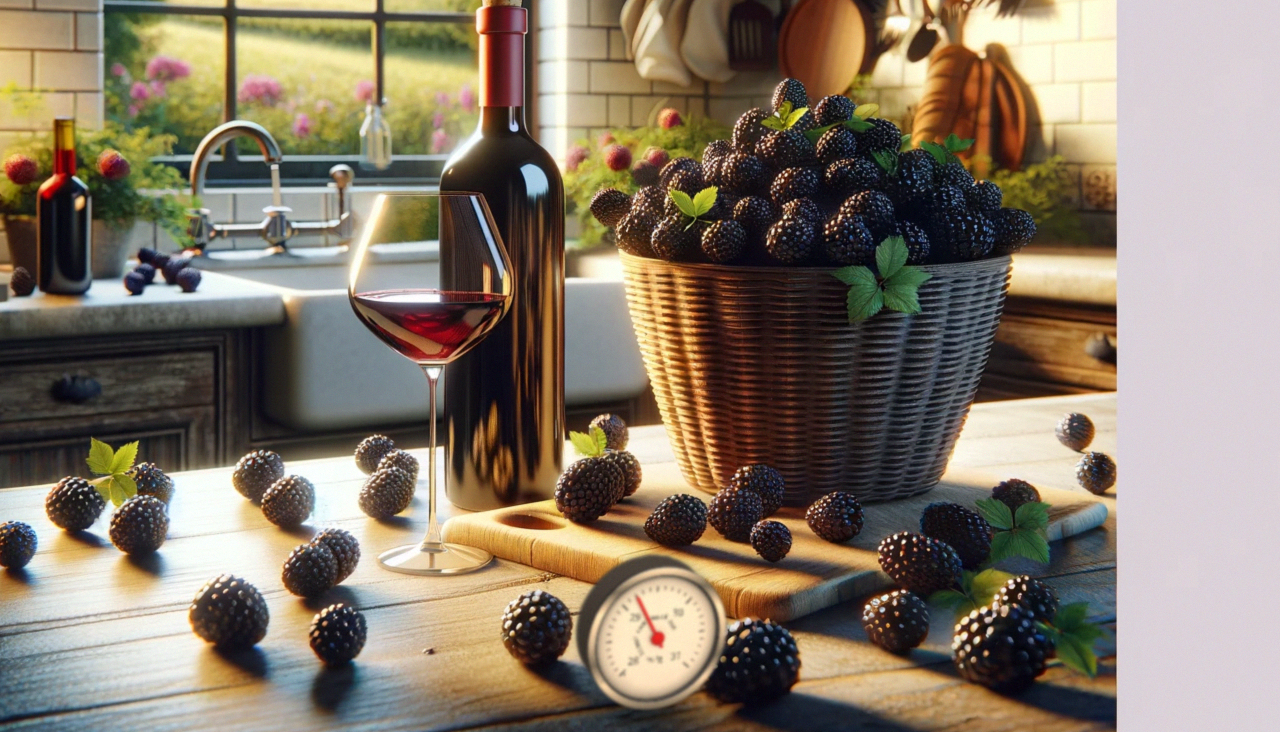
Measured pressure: 29.2 inHg
